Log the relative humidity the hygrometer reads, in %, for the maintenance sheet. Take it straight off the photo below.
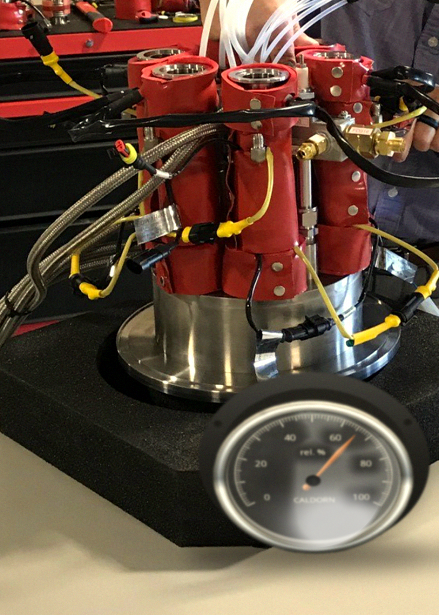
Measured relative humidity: 65 %
